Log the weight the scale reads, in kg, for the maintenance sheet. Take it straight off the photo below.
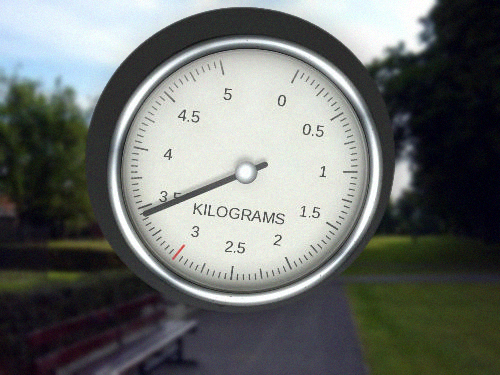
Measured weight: 3.45 kg
